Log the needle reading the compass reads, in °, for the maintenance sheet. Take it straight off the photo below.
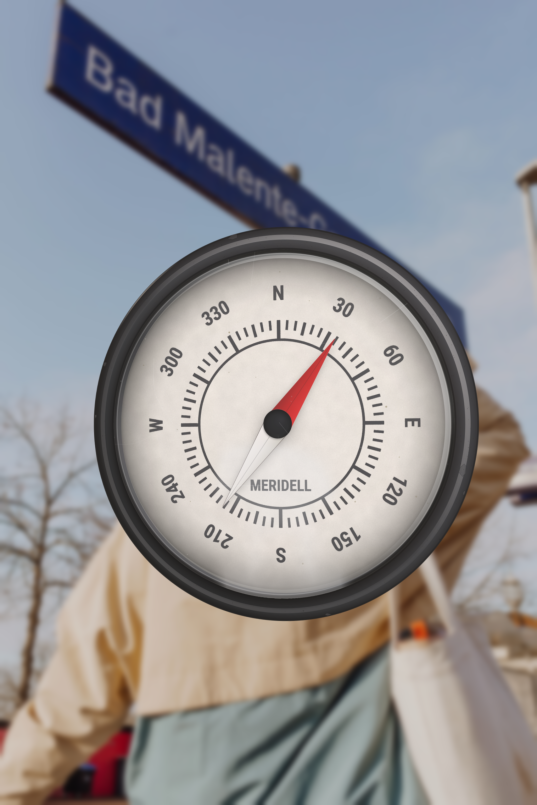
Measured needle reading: 35 °
